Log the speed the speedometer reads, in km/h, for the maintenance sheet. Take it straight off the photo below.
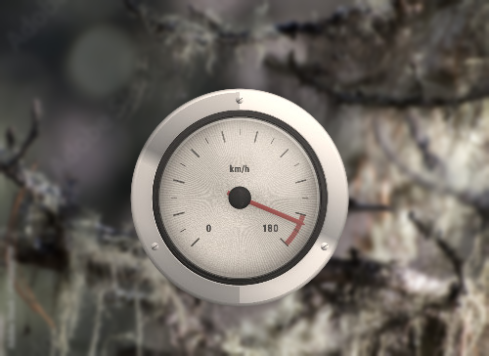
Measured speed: 165 km/h
